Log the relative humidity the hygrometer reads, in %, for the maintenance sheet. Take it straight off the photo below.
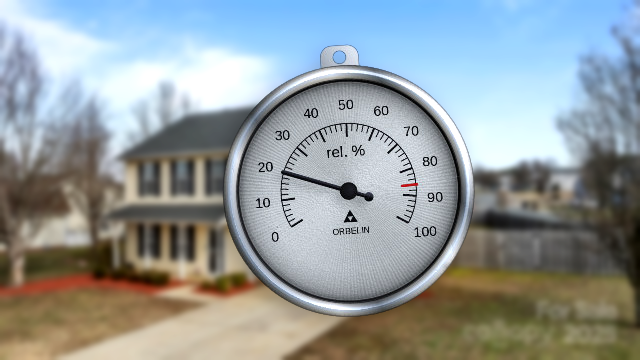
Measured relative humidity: 20 %
